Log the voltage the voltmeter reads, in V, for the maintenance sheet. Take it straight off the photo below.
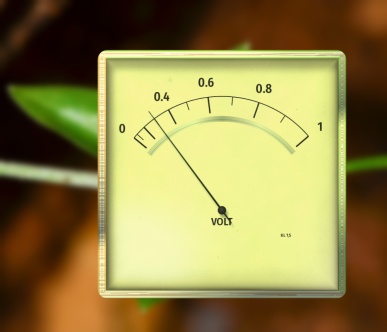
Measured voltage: 0.3 V
